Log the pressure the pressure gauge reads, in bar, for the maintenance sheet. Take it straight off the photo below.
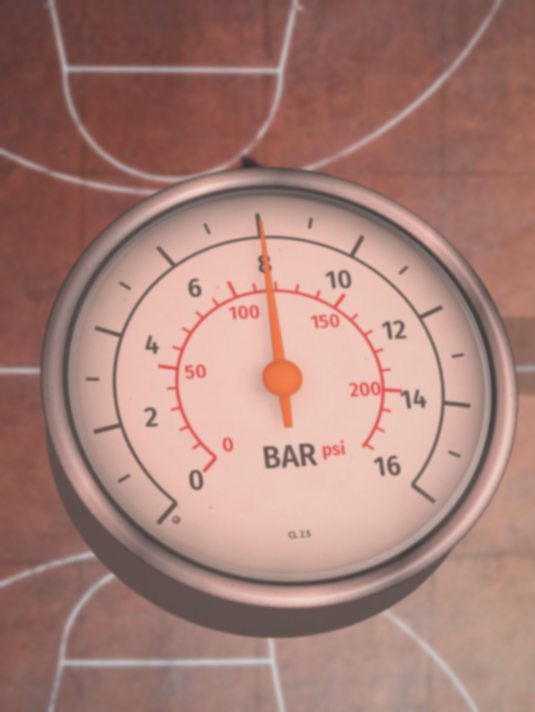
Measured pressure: 8 bar
